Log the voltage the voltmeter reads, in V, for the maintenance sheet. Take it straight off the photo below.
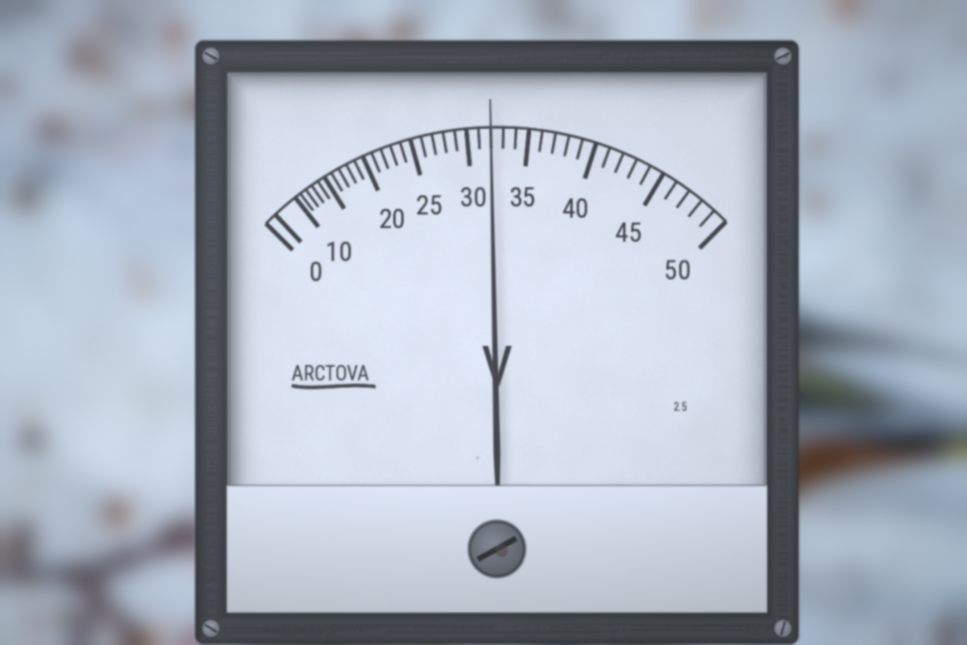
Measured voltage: 32 V
